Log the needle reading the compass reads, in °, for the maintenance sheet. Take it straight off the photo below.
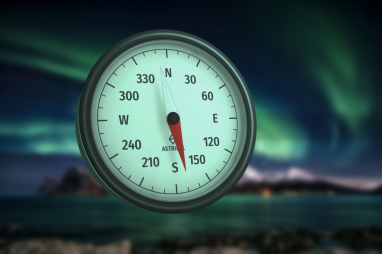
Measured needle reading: 170 °
